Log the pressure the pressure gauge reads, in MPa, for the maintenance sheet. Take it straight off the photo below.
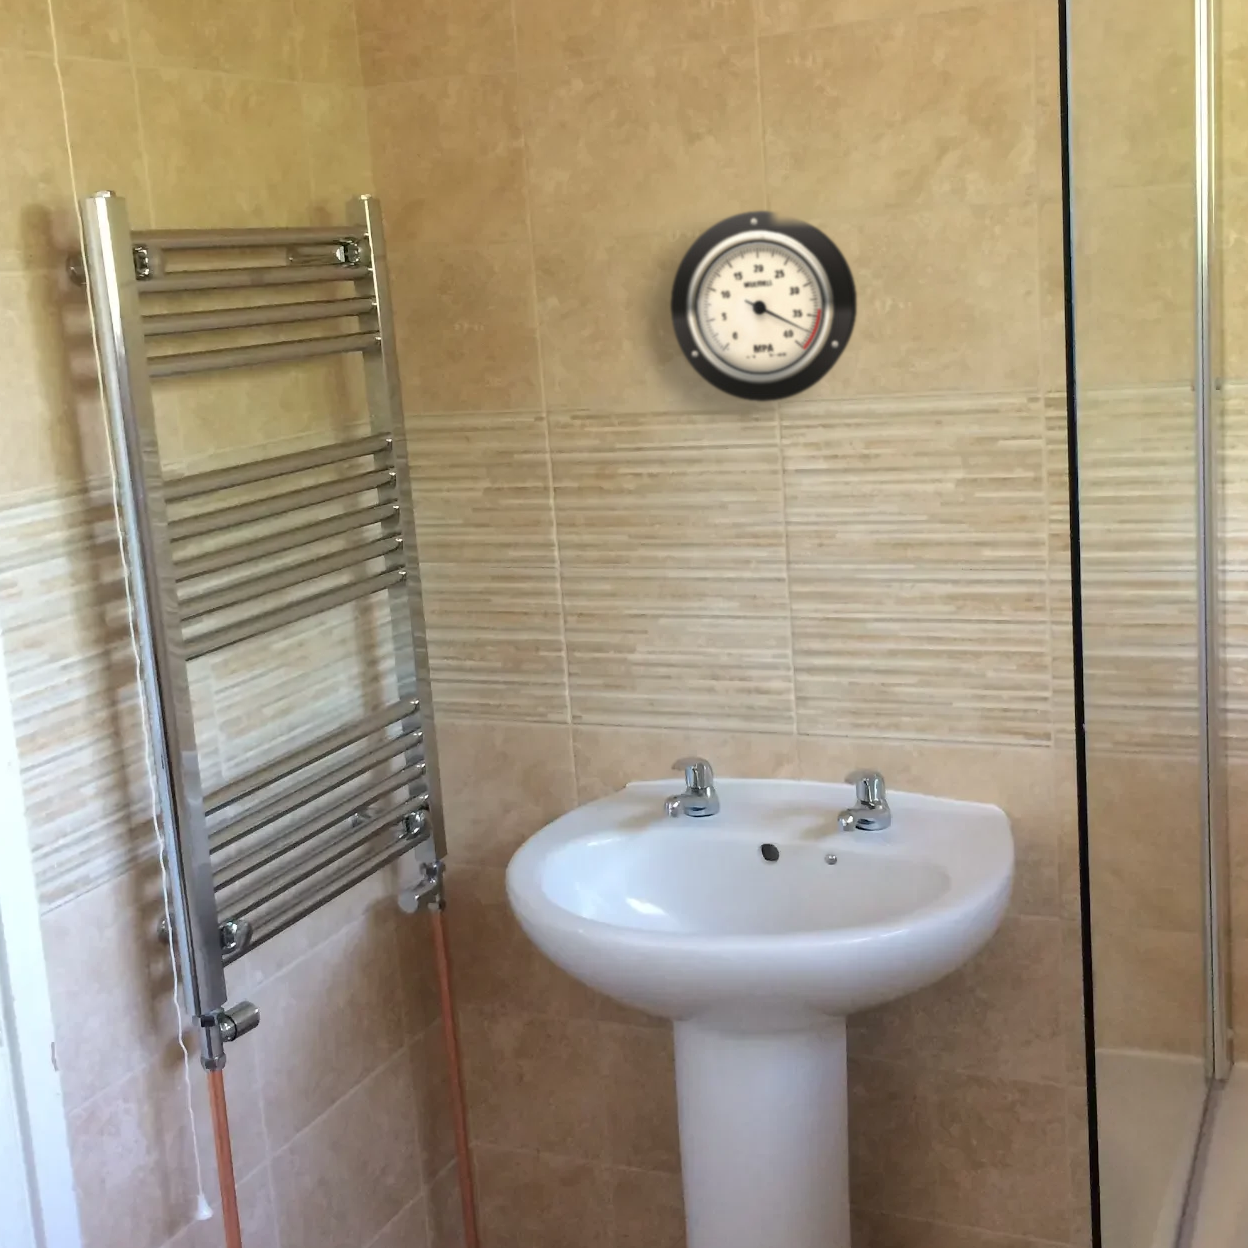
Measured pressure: 37.5 MPa
